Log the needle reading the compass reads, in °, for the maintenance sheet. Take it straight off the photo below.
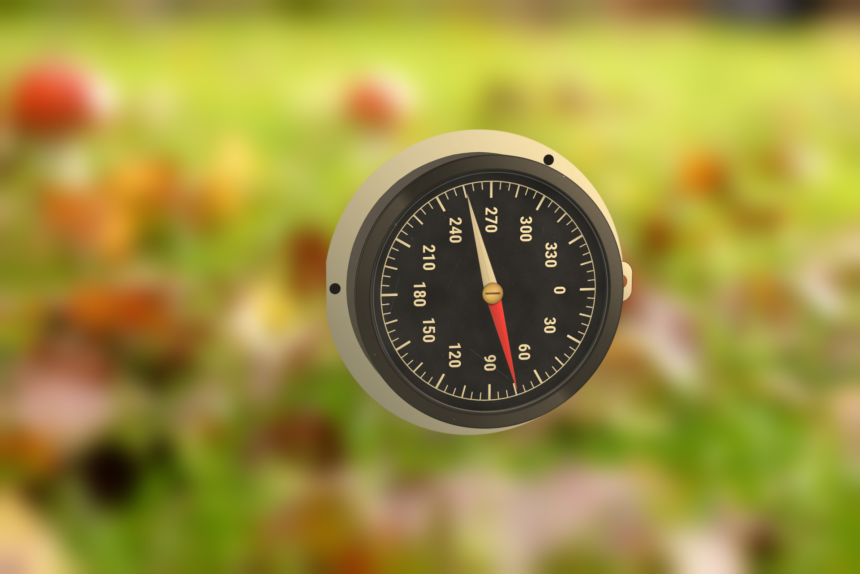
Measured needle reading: 75 °
